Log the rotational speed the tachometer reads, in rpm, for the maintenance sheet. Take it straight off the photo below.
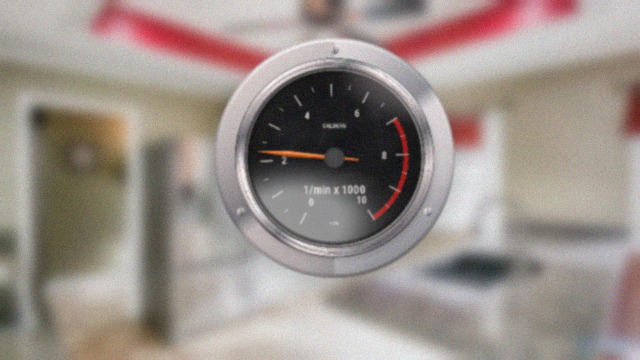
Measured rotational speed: 2250 rpm
